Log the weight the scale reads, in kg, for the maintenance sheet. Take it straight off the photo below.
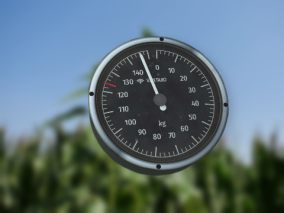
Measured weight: 146 kg
